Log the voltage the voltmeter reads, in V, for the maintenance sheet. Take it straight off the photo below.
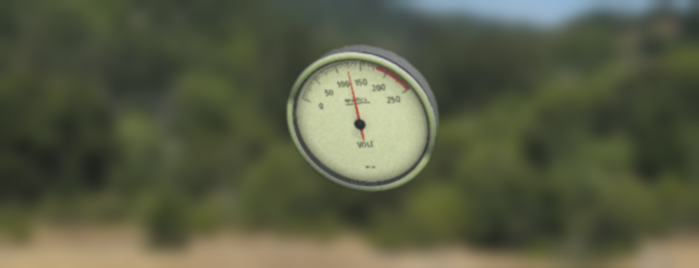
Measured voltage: 125 V
